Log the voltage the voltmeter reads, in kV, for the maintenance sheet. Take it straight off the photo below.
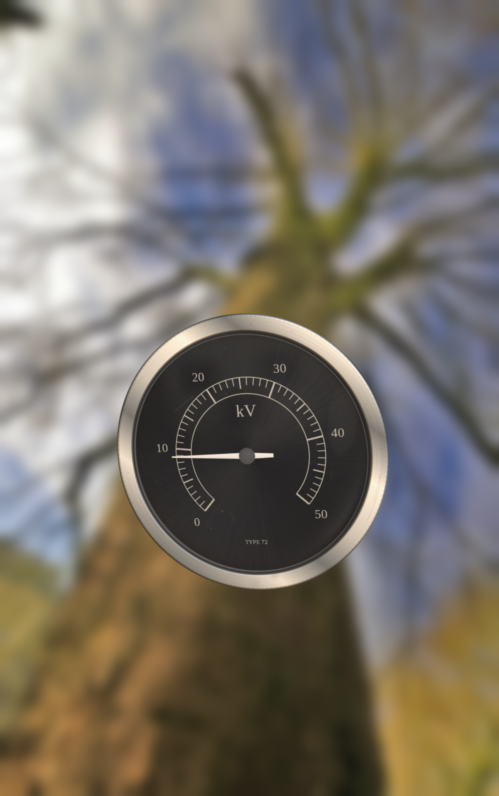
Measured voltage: 9 kV
